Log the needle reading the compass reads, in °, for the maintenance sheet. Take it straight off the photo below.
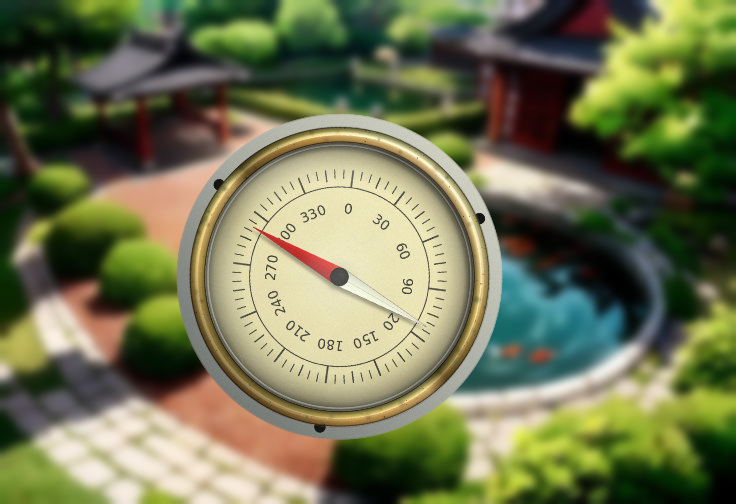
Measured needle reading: 292.5 °
